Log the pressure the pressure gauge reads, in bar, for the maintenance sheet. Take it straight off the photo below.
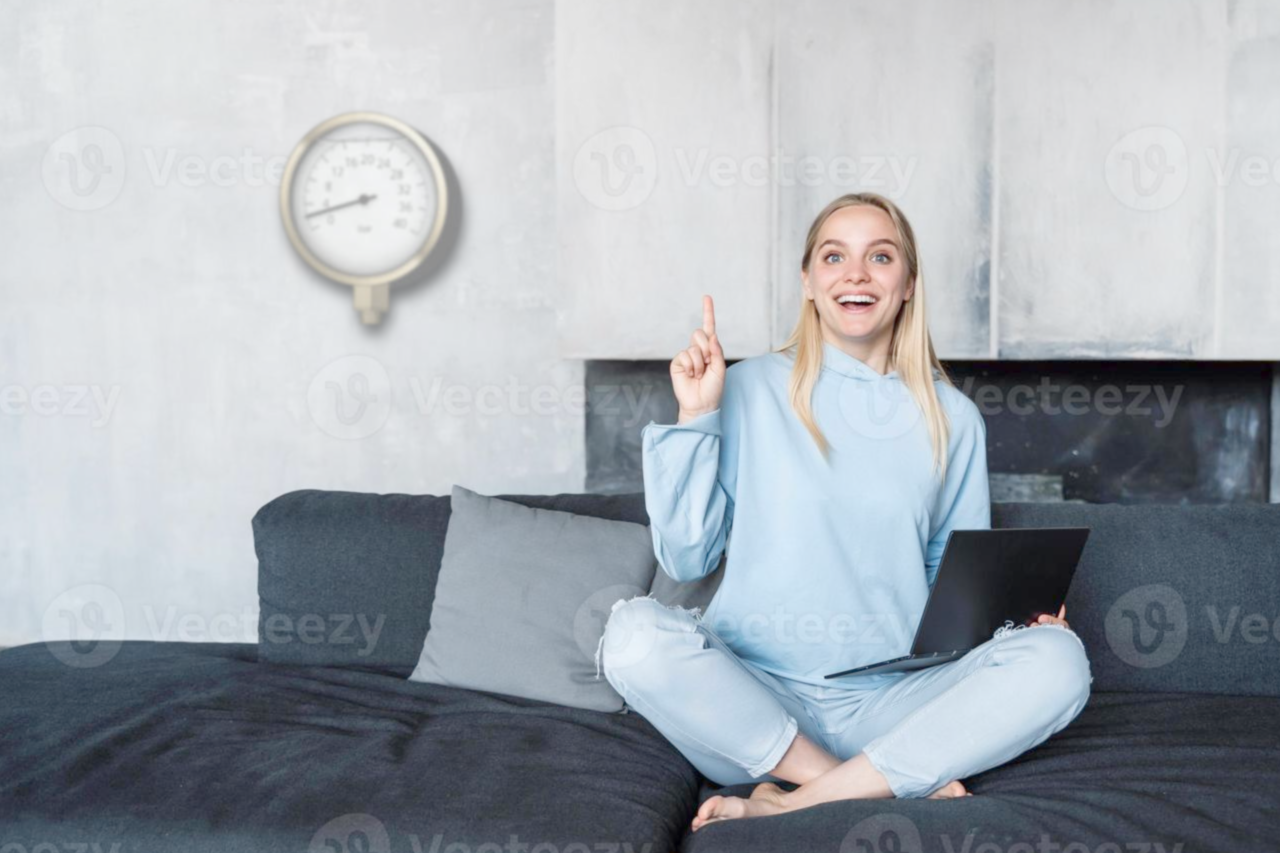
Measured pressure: 2 bar
